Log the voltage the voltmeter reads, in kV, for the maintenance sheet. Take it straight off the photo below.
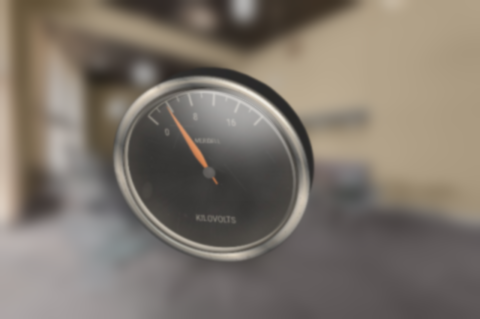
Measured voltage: 4 kV
